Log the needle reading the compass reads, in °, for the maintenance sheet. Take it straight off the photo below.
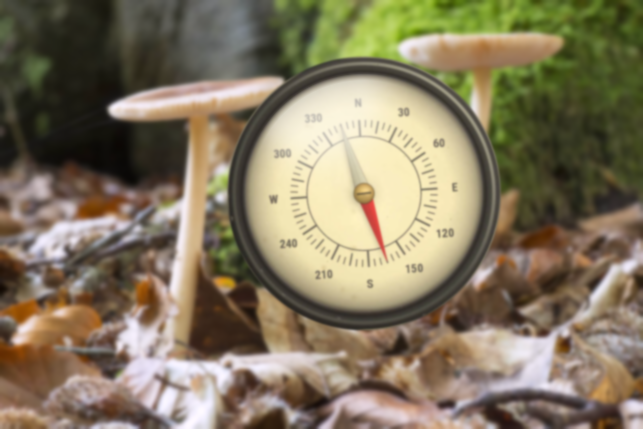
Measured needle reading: 165 °
